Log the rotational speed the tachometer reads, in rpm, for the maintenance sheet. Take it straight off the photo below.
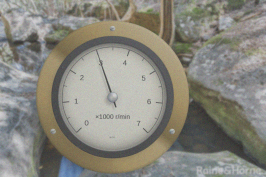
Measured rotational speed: 3000 rpm
